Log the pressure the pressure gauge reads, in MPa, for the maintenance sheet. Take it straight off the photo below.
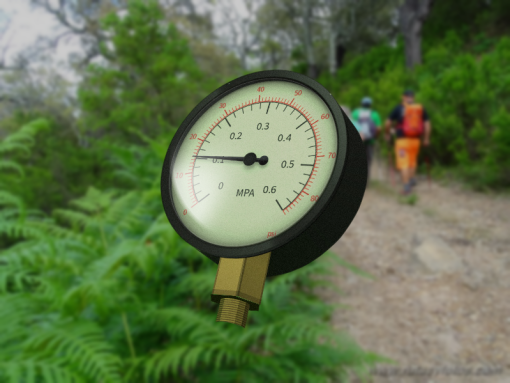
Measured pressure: 0.1 MPa
